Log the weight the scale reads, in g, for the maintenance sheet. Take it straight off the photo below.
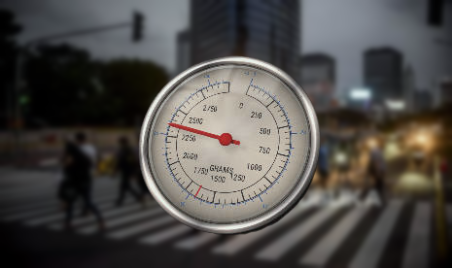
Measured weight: 2350 g
